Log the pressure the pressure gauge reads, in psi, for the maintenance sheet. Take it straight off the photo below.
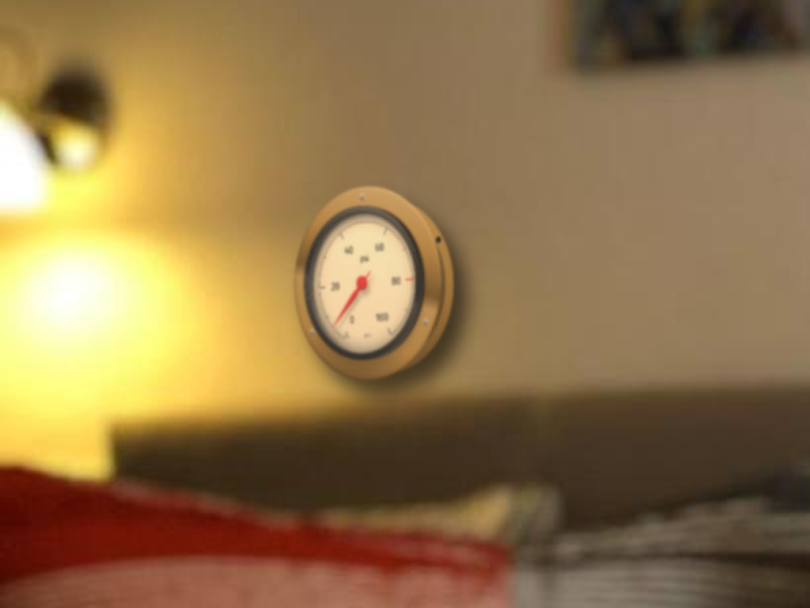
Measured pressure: 5 psi
